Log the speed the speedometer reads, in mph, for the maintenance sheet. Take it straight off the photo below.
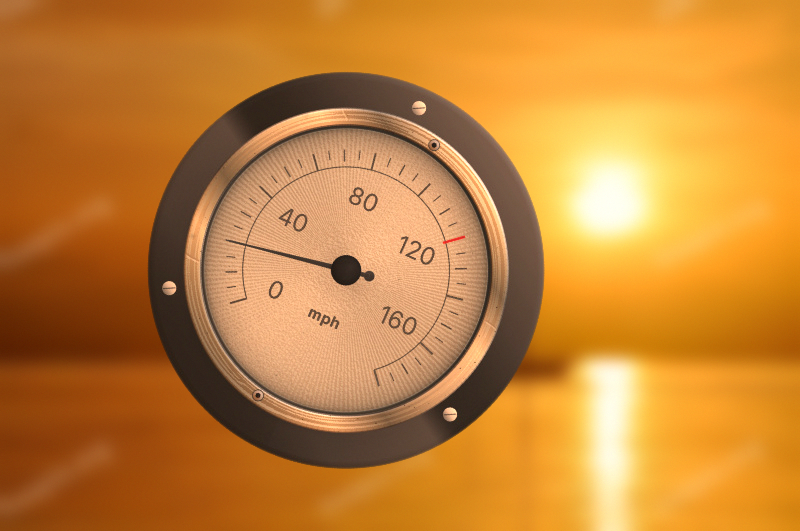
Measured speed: 20 mph
